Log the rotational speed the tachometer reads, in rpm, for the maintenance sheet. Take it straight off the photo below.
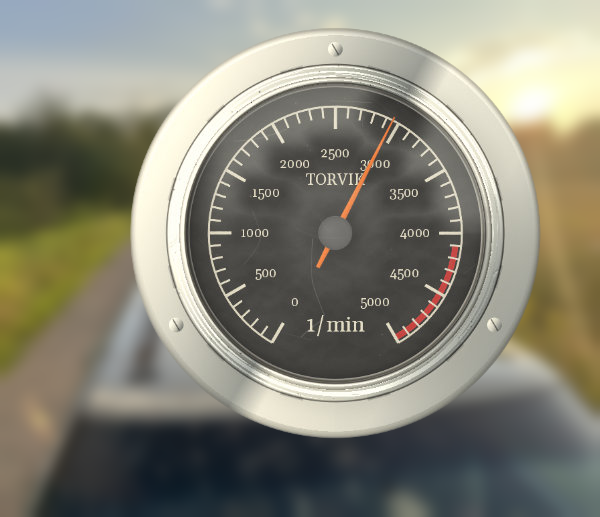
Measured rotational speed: 2950 rpm
